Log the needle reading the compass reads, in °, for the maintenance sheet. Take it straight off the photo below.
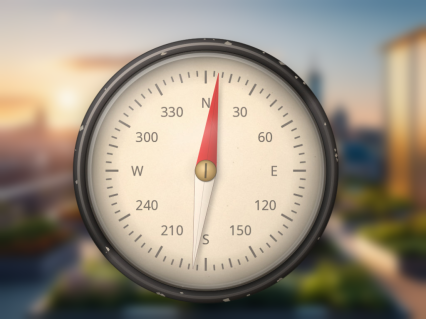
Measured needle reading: 7.5 °
